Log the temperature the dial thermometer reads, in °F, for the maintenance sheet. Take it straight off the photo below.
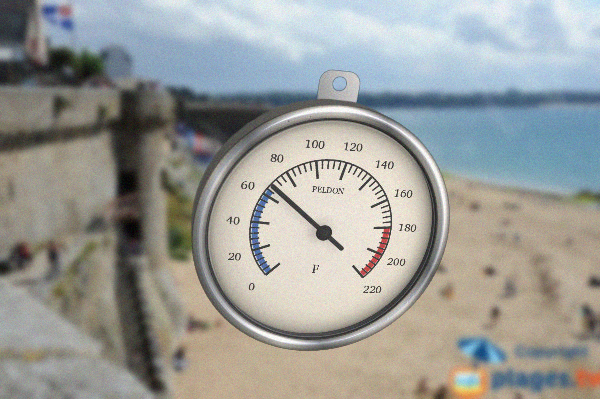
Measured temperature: 68 °F
